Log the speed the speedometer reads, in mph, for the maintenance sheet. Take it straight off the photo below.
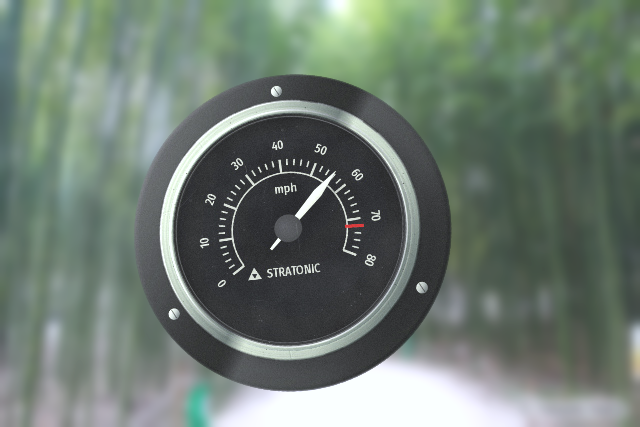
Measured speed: 56 mph
